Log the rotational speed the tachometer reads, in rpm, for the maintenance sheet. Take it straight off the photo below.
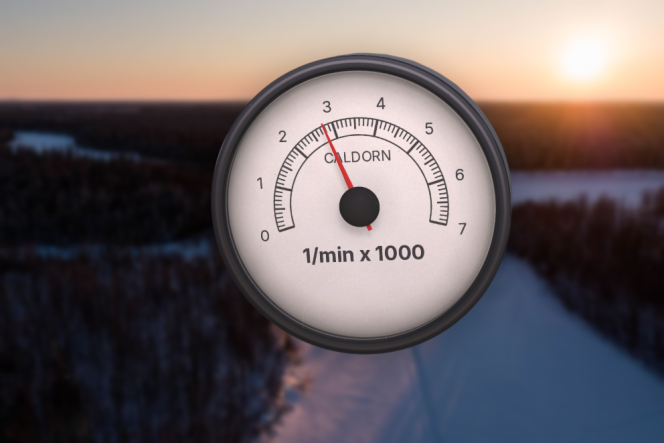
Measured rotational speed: 2800 rpm
